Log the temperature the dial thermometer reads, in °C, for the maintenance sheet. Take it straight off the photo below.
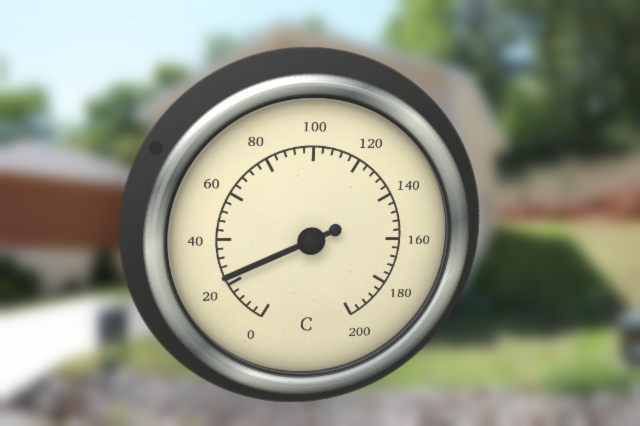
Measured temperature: 24 °C
